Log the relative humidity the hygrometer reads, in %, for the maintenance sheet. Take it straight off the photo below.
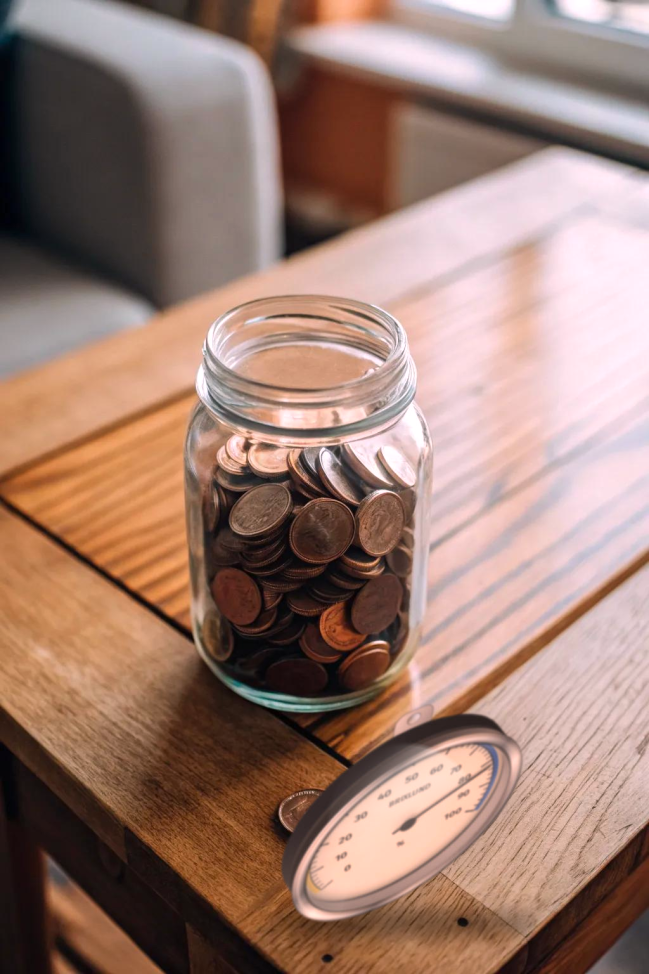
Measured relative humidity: 80 %
